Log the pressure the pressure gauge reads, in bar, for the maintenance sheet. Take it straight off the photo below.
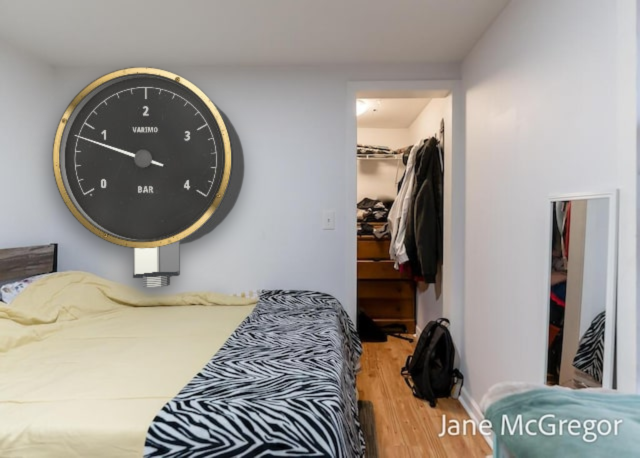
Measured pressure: 0.8 bar
